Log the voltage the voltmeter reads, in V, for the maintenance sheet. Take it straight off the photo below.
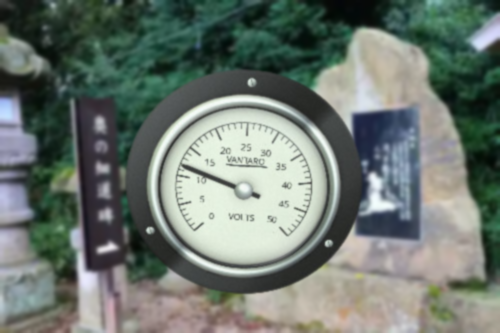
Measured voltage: 12 V
